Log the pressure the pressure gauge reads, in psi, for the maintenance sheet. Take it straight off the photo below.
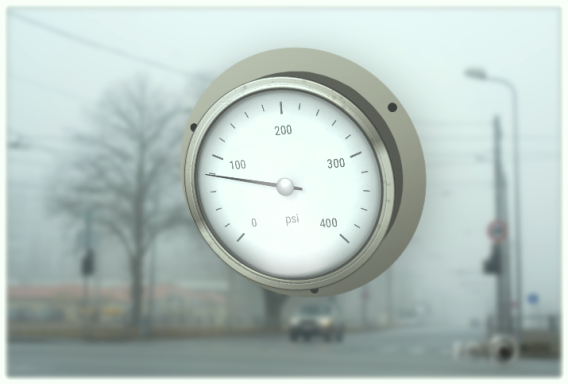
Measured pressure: 80 psi
